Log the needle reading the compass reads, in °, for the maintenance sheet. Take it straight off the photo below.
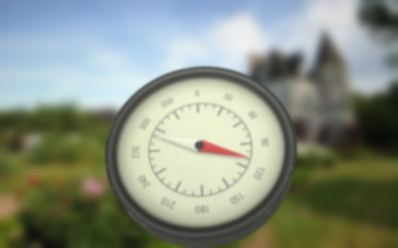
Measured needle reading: 110 °
